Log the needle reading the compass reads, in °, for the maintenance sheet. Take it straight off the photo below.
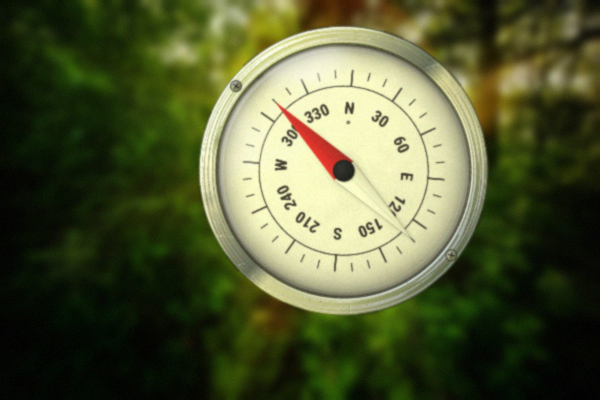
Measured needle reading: 310 °
